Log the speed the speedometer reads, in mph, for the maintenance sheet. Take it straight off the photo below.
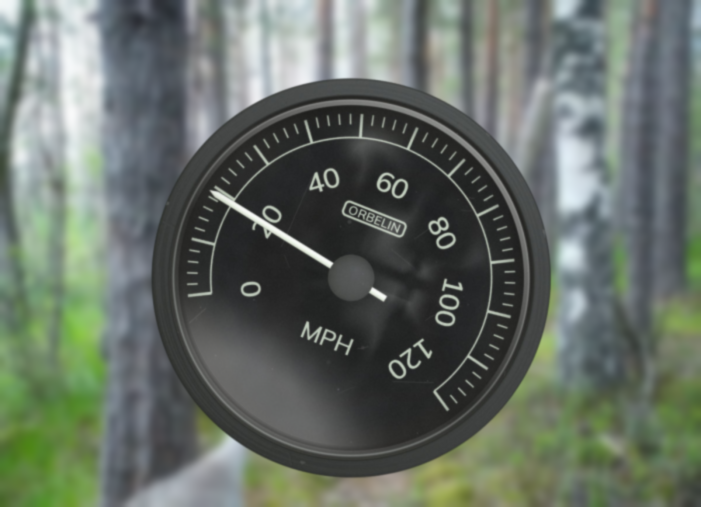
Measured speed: 19 mph
